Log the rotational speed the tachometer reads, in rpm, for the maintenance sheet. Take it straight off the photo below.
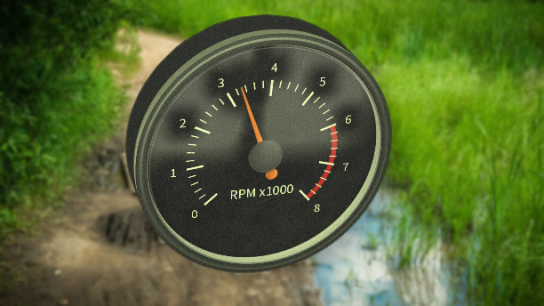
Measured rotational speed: 3300 rpm
